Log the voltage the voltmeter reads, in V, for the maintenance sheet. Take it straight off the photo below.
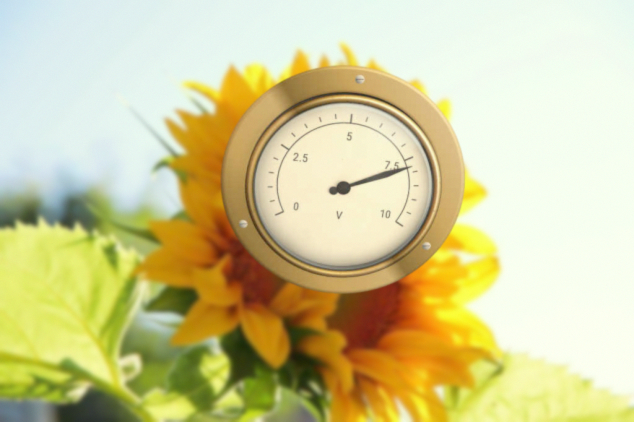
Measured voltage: 7.75 V
